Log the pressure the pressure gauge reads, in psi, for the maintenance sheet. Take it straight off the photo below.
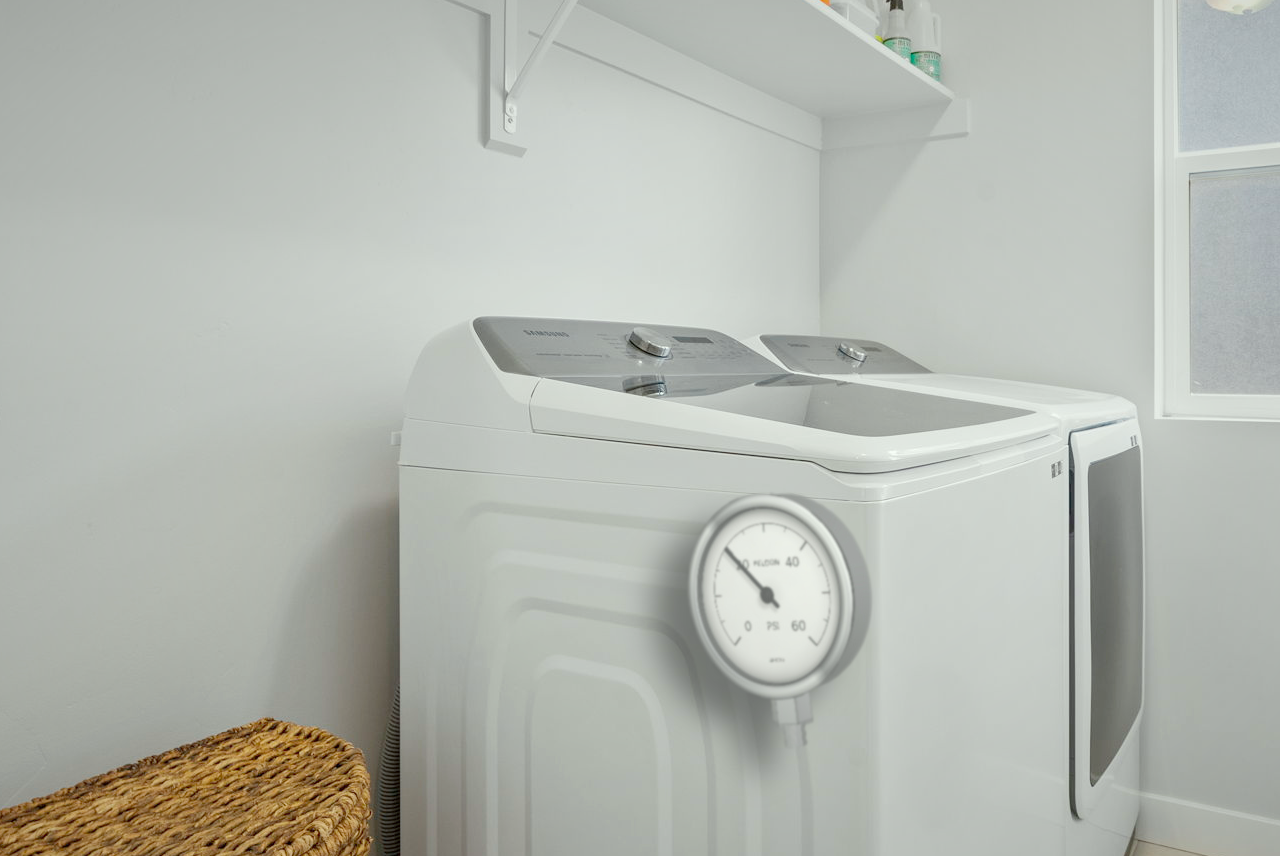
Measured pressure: 20 psi
